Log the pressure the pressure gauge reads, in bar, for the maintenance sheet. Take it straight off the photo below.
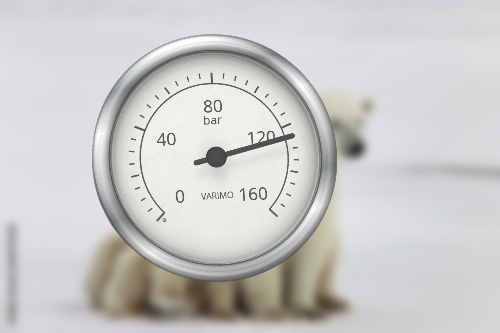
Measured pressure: 125 bar
